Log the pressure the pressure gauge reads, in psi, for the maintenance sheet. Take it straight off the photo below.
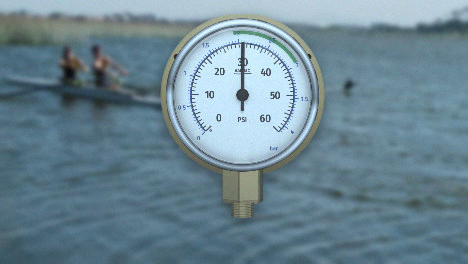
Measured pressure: 30 psi
